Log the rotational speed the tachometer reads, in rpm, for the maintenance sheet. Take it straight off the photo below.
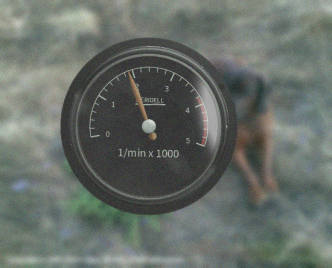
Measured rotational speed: 1900 rpm
